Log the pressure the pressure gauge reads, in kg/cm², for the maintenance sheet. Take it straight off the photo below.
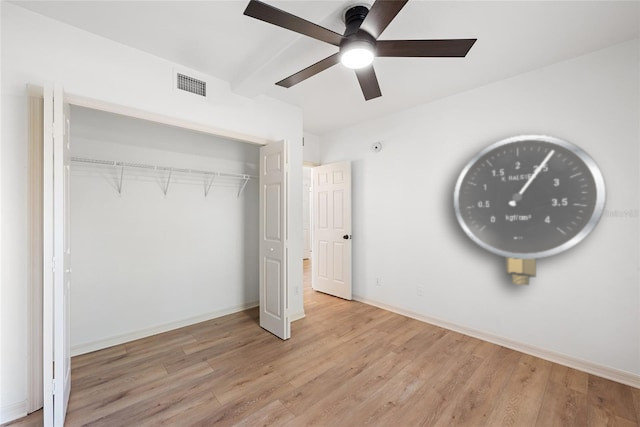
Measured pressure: 2.5 kg/cm²
